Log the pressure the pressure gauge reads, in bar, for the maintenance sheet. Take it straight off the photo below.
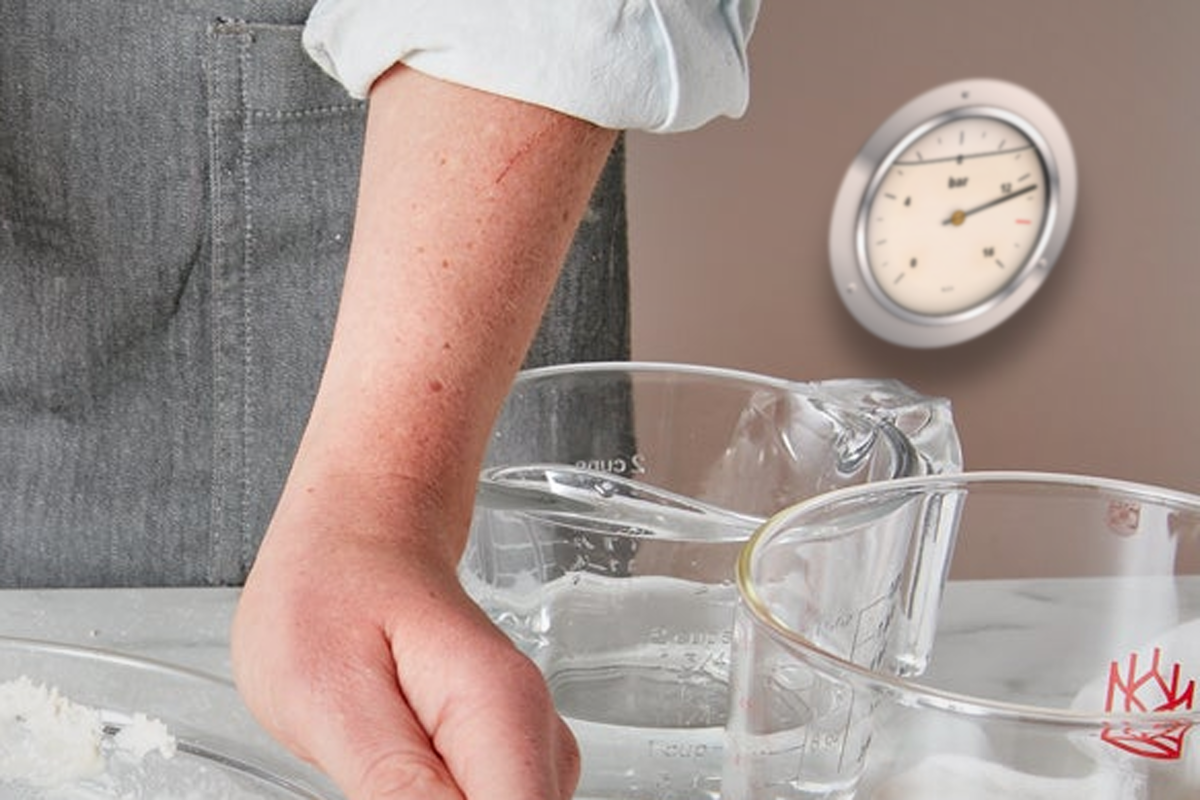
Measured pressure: 12.5 bar
